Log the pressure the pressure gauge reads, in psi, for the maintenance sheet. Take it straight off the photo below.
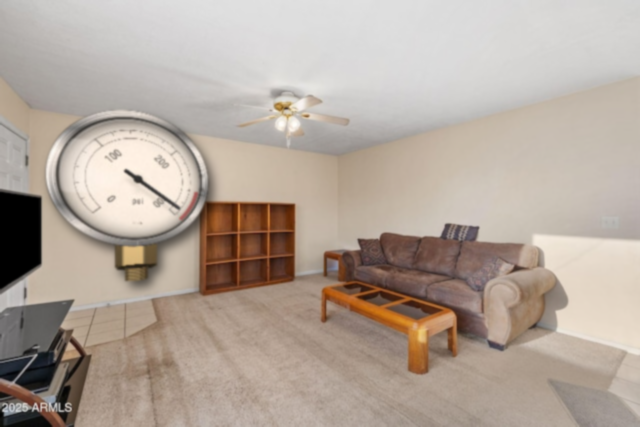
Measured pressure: 290 psi
